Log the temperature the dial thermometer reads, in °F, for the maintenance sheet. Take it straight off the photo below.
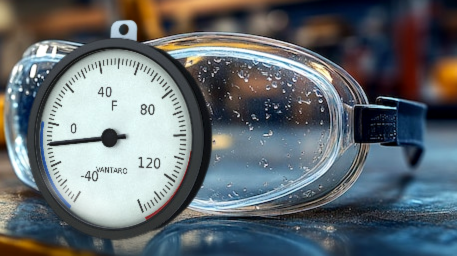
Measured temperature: -10 °F
